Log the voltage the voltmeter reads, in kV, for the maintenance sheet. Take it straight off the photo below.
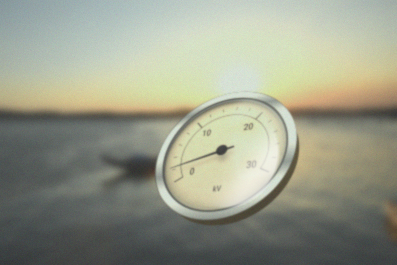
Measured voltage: 2 kV
